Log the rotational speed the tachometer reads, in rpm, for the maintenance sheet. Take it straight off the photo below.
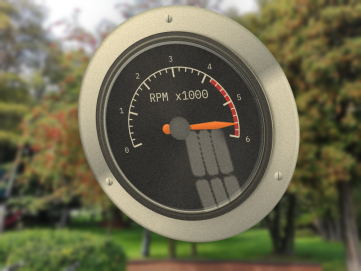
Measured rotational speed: 5600 rpm
